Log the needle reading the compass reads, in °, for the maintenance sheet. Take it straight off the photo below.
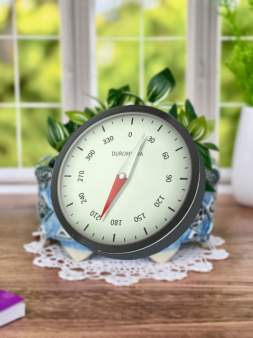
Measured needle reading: 200 °
